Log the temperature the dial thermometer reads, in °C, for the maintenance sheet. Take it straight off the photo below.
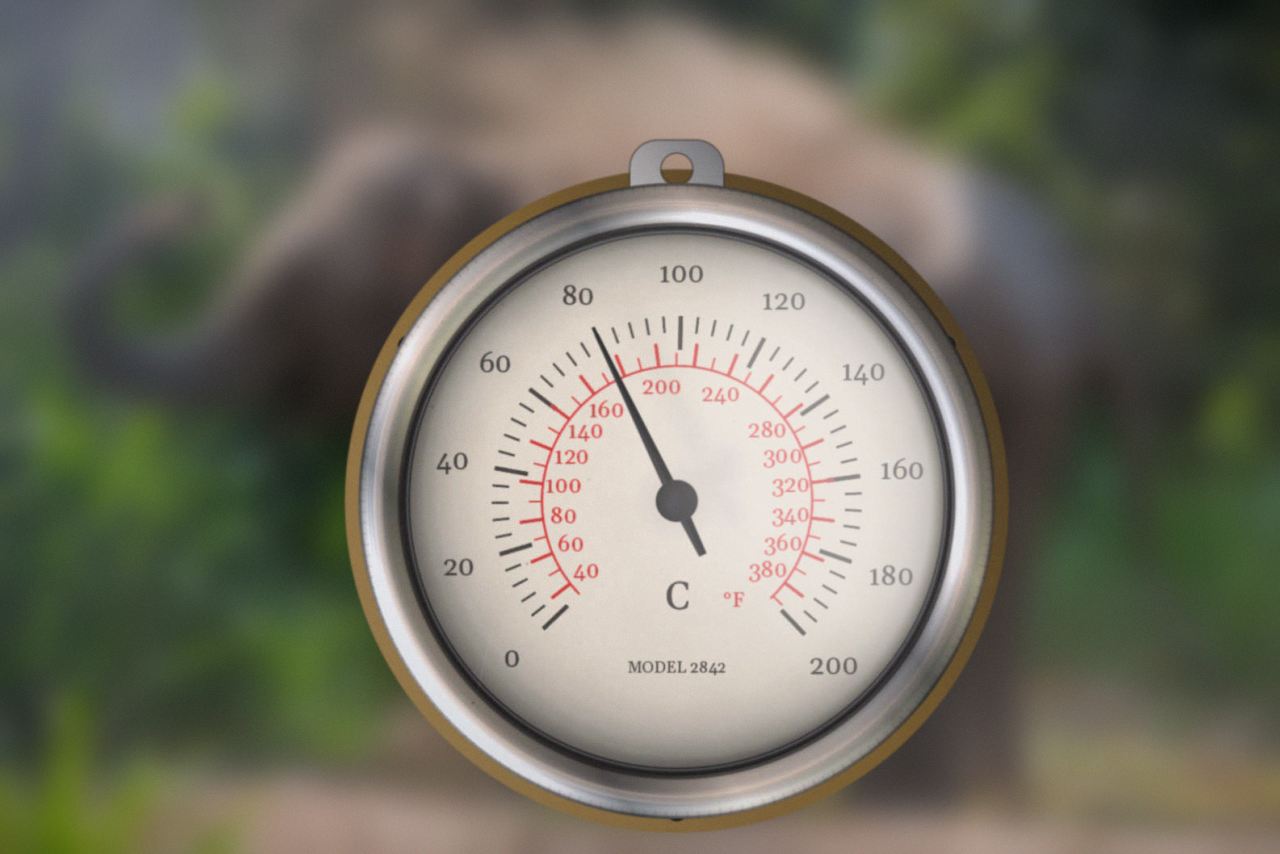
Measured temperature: 80 °C
